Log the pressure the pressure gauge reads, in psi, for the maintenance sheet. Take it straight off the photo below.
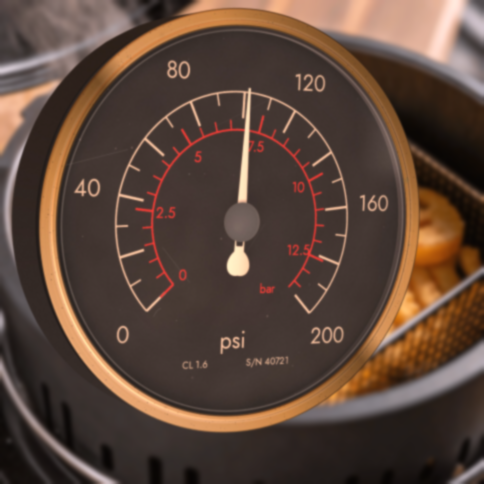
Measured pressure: 100 psi
